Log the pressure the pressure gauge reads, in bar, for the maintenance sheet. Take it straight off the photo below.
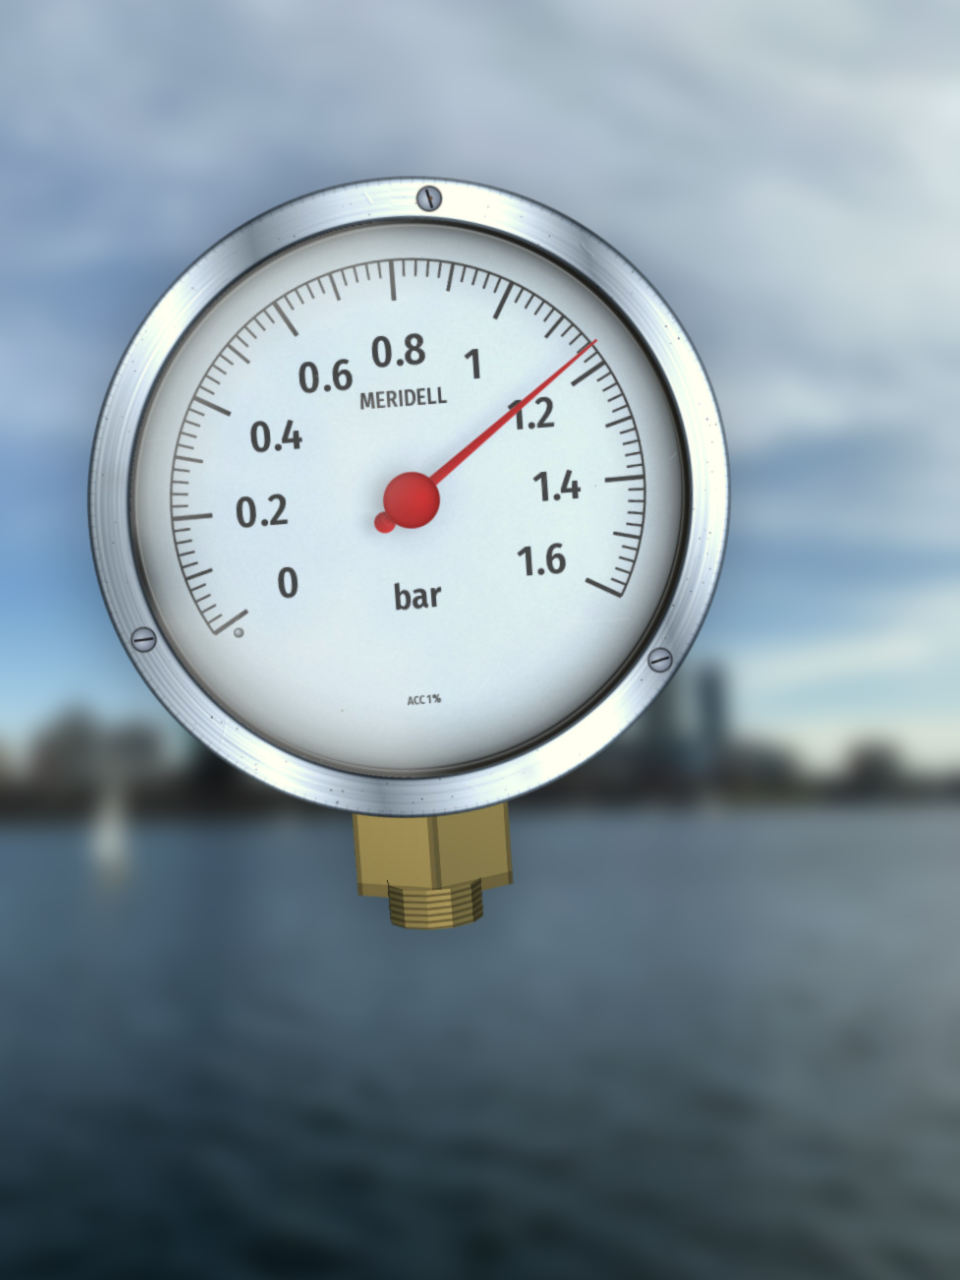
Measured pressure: 1.16 bar
